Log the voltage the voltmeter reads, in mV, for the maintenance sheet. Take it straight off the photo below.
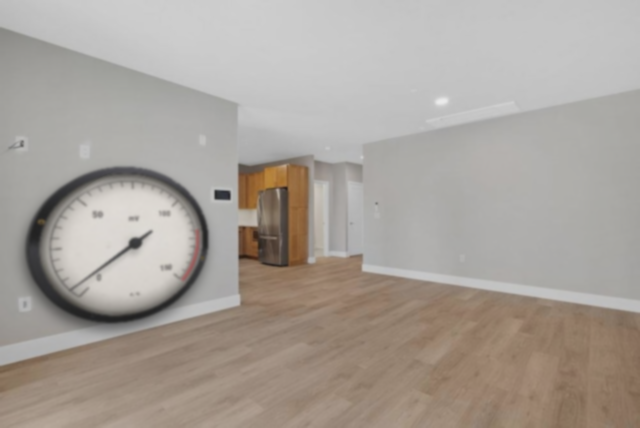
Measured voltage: 5 mV
